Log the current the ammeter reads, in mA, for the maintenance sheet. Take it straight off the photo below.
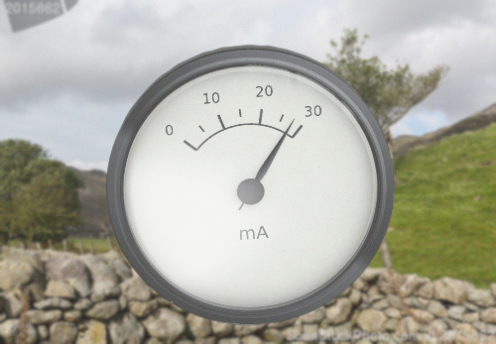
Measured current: 27.5 mA
